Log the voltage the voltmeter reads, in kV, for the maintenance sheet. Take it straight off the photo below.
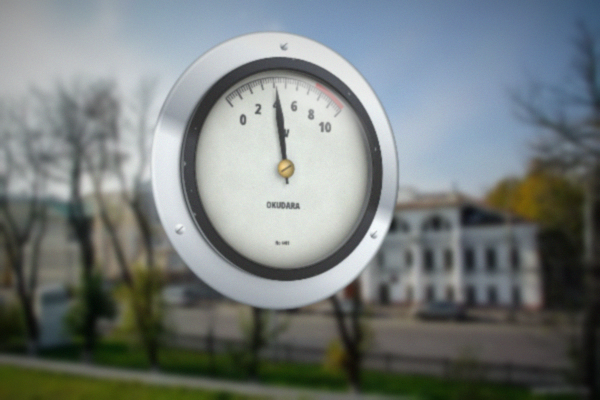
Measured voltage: 4 kV
